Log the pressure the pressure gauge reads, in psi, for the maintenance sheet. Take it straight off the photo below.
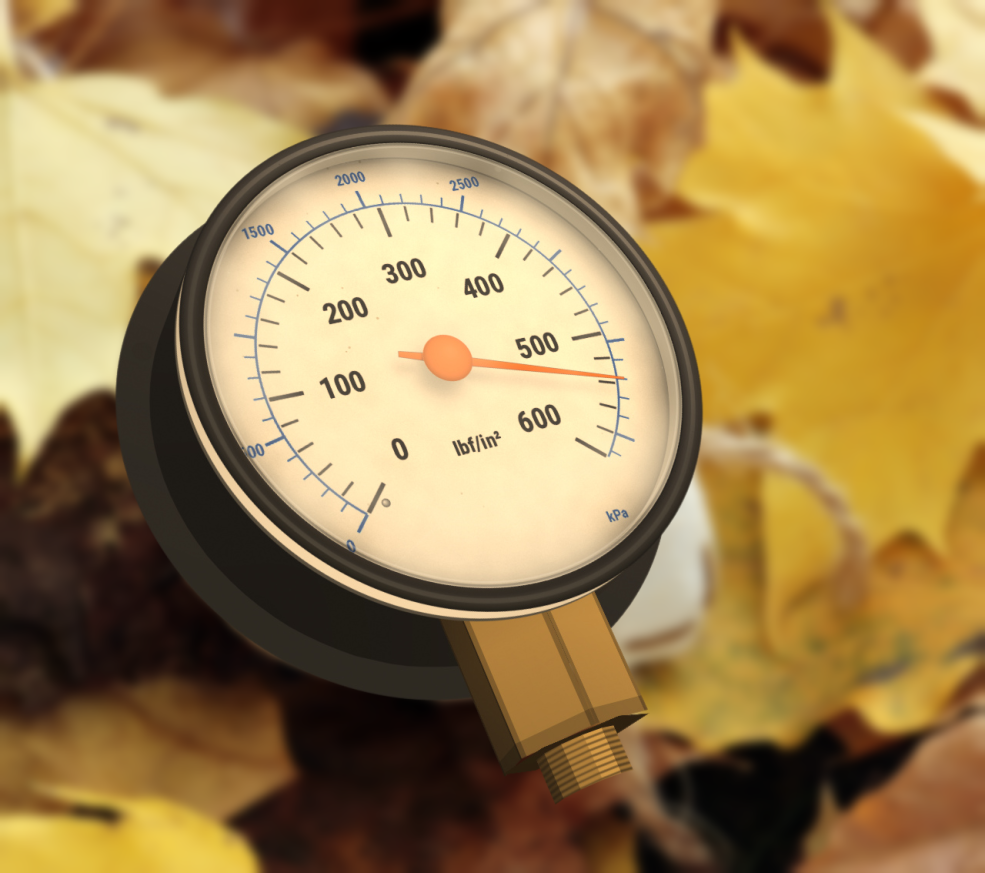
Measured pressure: 540 psi
